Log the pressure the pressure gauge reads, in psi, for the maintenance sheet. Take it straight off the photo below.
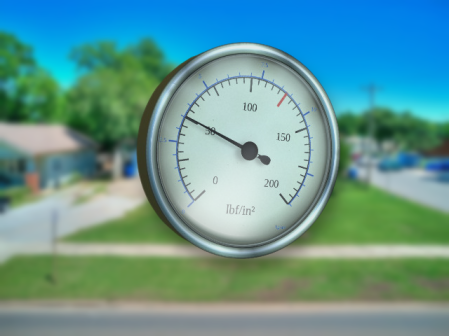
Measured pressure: 50 psi
